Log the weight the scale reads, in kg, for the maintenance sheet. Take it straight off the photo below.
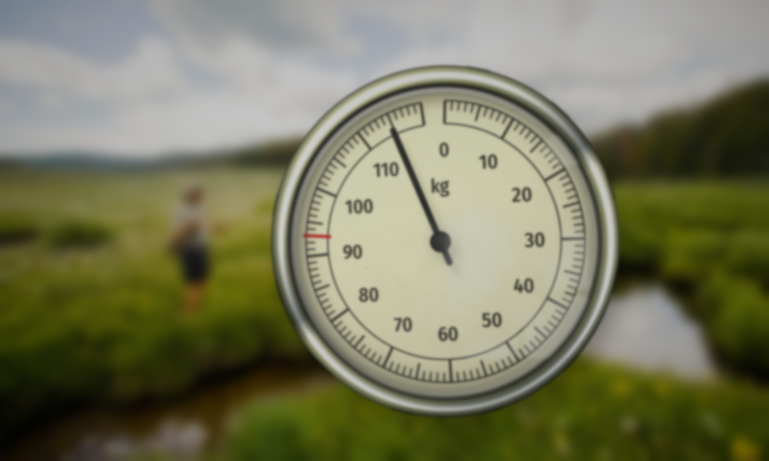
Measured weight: 115 kg
